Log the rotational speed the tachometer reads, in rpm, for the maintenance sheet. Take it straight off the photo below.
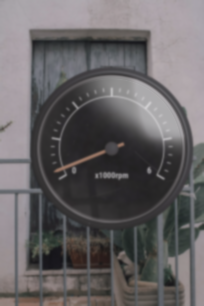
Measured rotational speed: 200 rpm
